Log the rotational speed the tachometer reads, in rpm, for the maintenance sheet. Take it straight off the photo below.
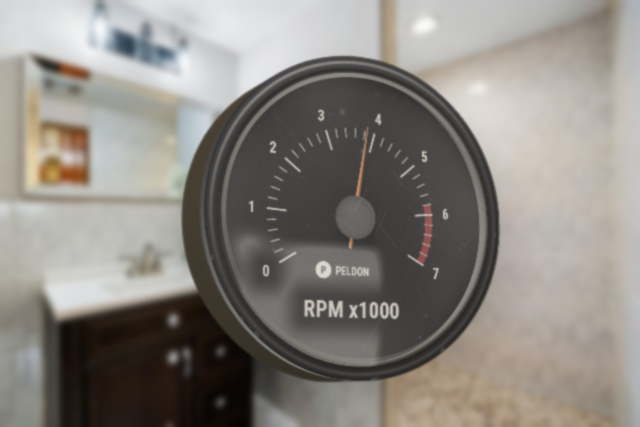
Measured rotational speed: 3800 rpm
